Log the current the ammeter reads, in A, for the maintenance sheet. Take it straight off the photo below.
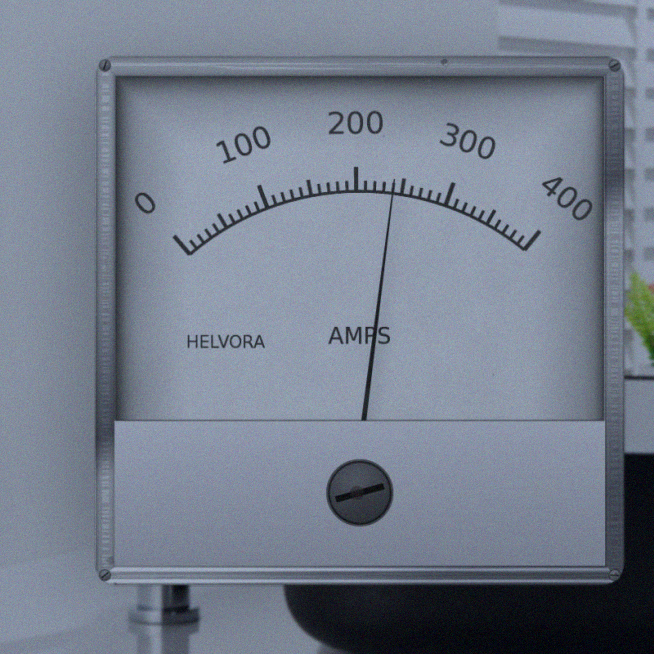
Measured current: 240 A
